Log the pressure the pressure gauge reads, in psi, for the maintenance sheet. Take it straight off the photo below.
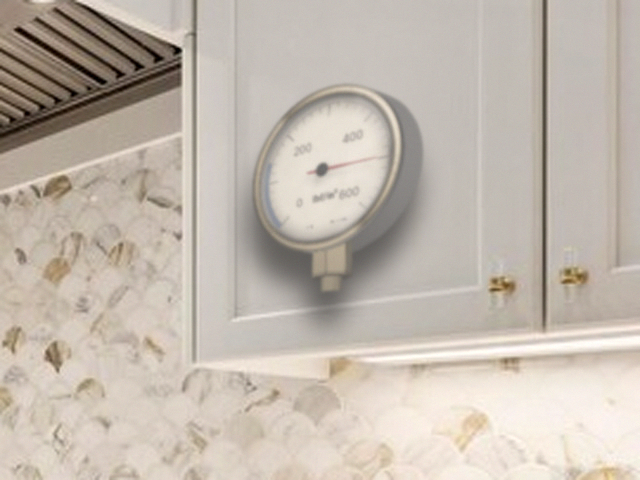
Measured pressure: 500 psi
